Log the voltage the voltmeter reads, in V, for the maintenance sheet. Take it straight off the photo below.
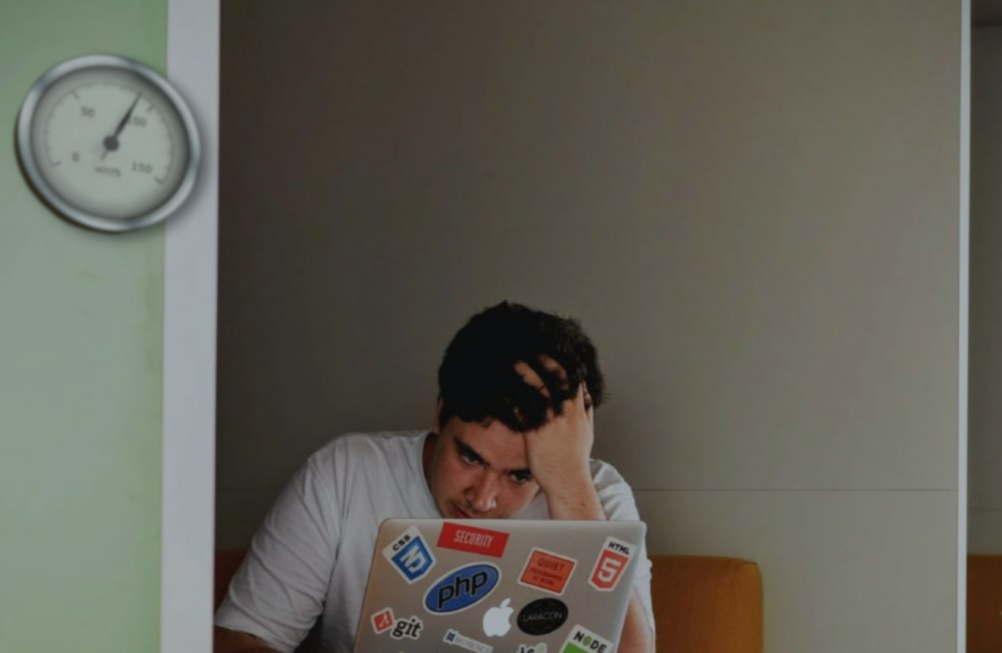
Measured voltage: 90 V
